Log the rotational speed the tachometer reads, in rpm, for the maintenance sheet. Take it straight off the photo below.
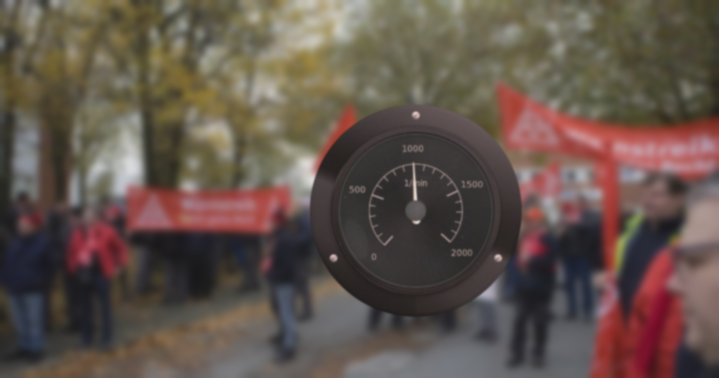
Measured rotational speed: 1000 rpm
